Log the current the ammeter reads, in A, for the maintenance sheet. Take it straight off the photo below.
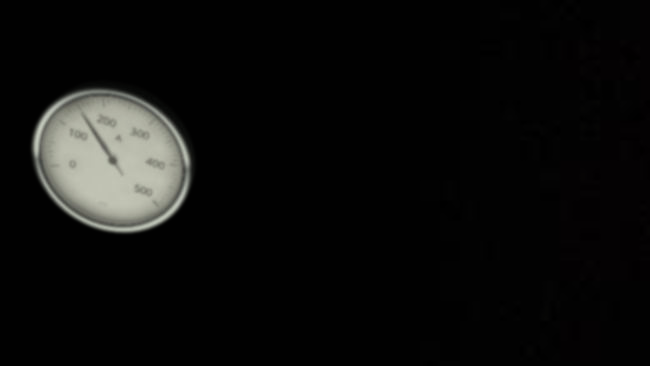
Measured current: 150 A
